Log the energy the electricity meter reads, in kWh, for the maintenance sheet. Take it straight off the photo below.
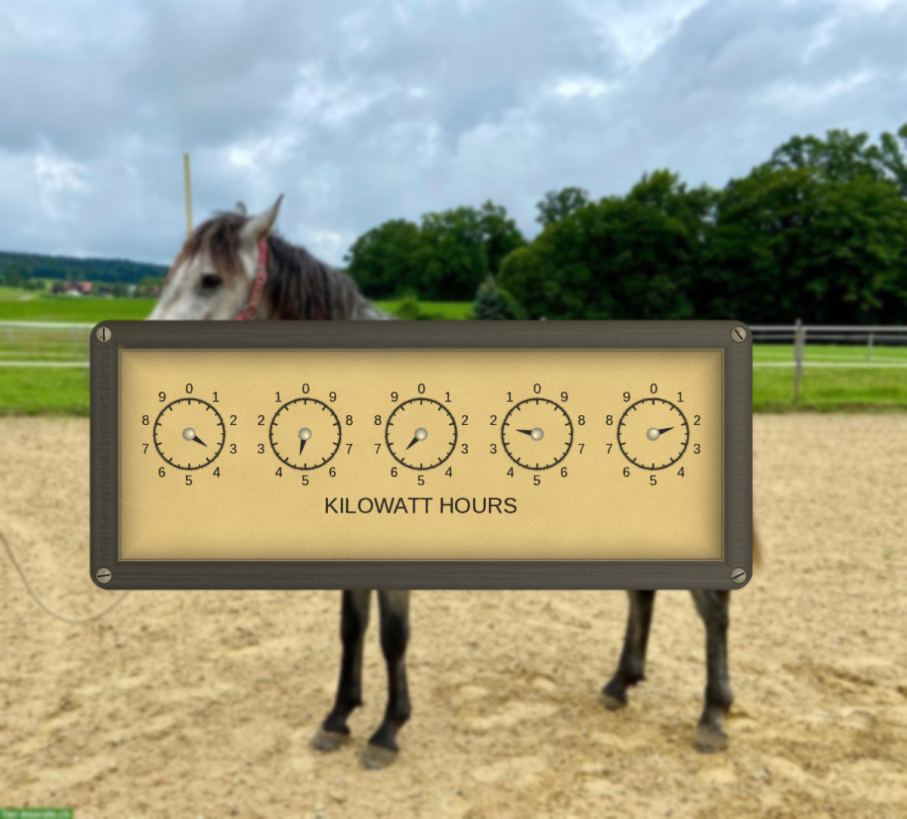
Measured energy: 34622 kWh
